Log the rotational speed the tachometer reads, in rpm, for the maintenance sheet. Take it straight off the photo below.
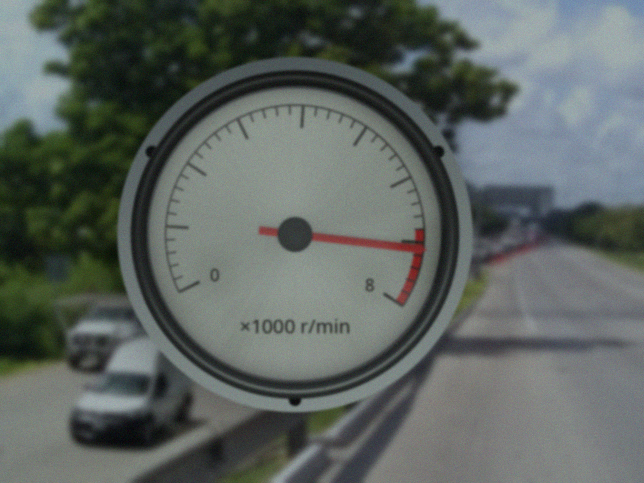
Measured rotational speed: 7100 rpm
